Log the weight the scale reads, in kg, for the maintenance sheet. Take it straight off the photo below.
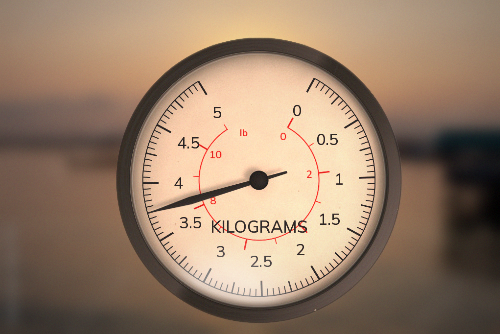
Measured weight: 3.75 kg
